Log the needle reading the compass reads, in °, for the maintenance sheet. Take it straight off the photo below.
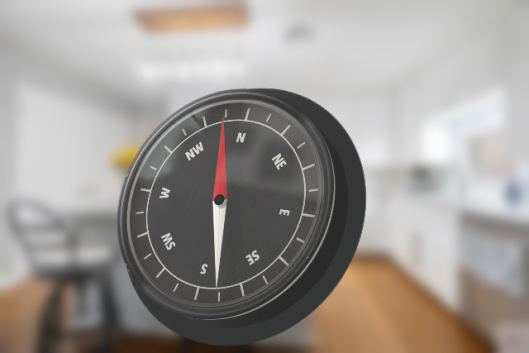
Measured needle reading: 345 °
